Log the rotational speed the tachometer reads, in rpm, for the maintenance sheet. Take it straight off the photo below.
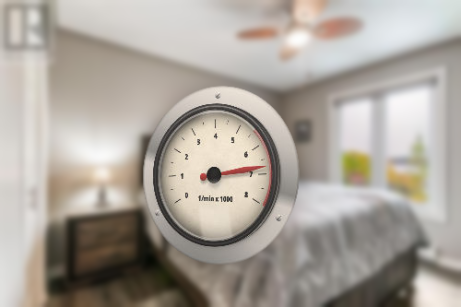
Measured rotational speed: 6750 rpm
